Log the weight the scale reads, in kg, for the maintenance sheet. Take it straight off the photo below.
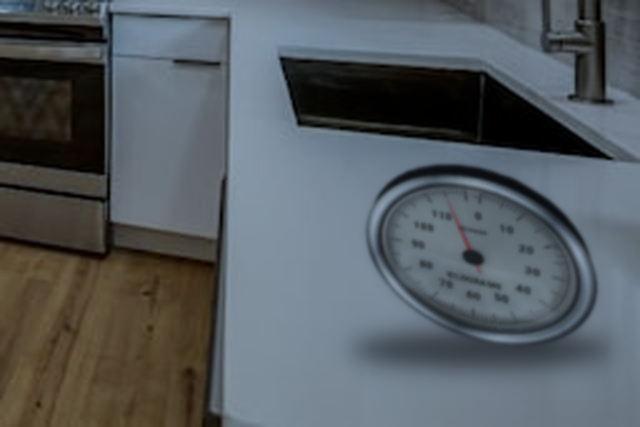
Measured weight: 115 kg
